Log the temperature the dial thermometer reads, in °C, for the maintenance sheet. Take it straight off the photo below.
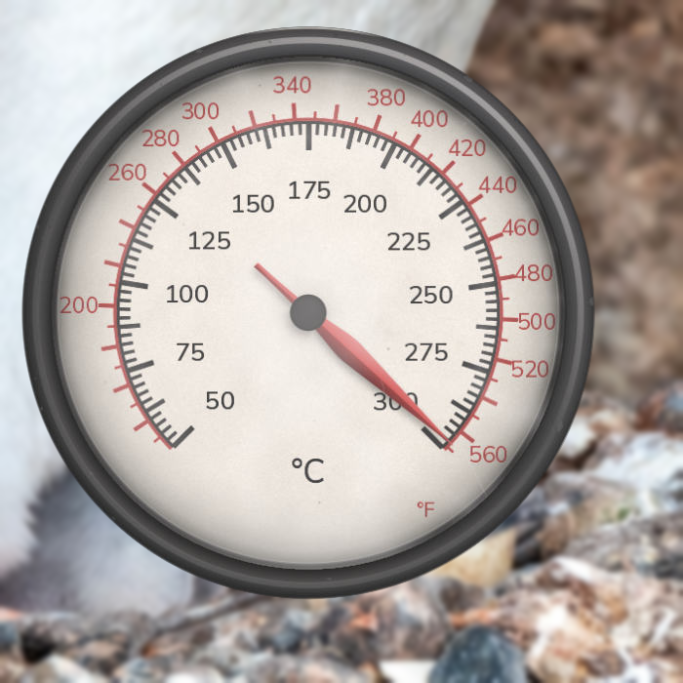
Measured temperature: 297.5 °C
